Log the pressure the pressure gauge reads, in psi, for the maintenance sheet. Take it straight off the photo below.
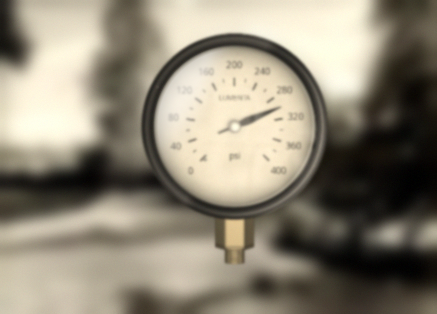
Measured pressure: 300 psi
